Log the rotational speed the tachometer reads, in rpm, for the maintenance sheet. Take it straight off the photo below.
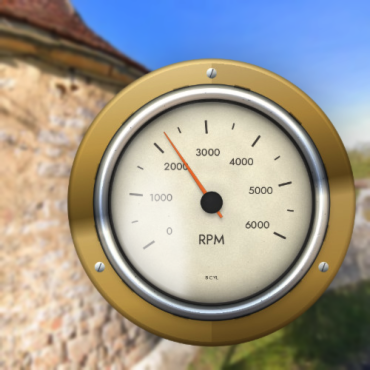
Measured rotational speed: 2250 rpm
